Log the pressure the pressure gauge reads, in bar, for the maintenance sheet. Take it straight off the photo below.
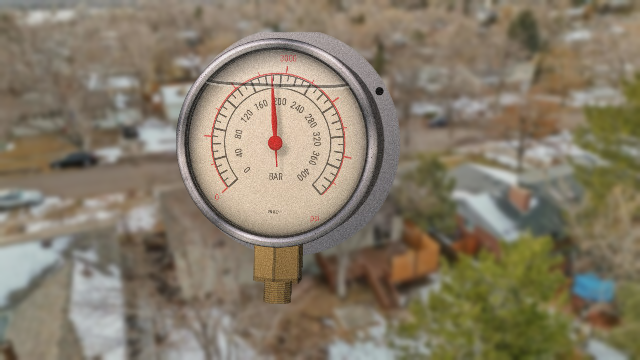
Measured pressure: 190 bar
